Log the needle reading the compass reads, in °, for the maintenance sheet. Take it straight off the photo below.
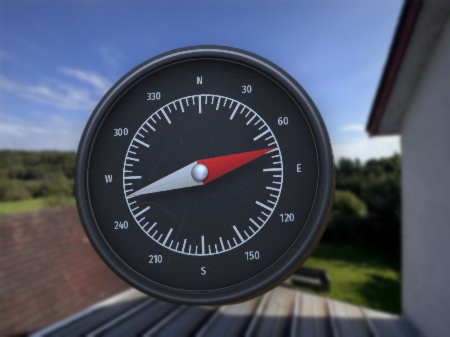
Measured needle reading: 75 °
